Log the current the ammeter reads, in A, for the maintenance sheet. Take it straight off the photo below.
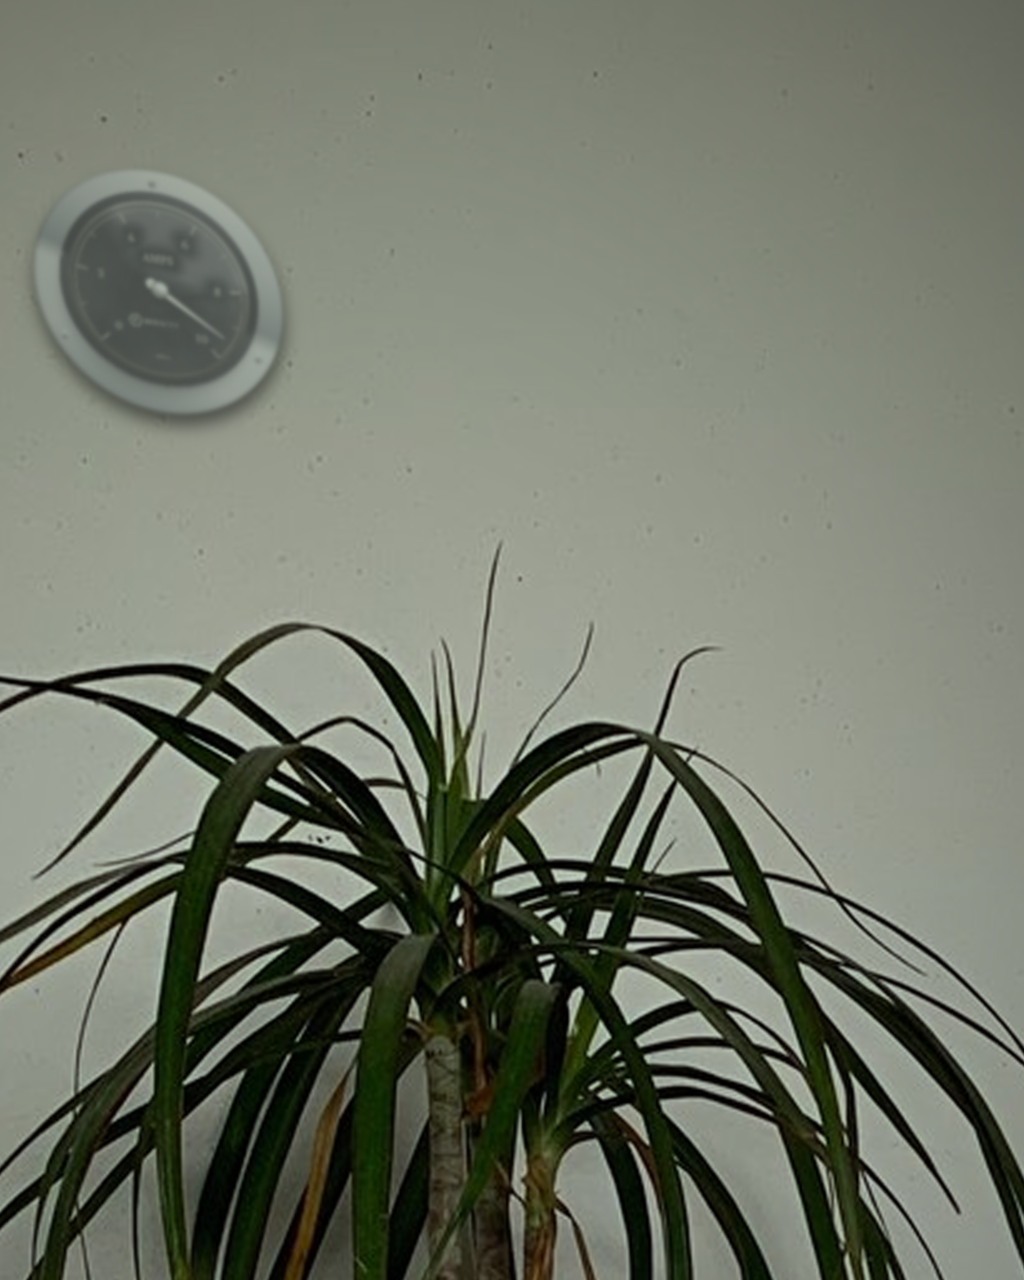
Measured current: 9.5 A
